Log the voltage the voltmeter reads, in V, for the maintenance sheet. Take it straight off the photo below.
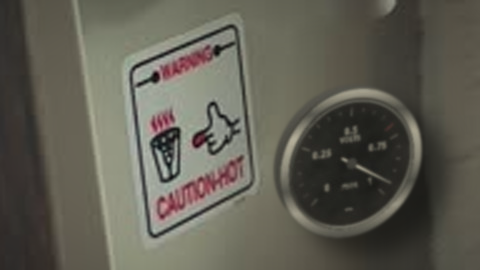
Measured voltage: 0.95 V
